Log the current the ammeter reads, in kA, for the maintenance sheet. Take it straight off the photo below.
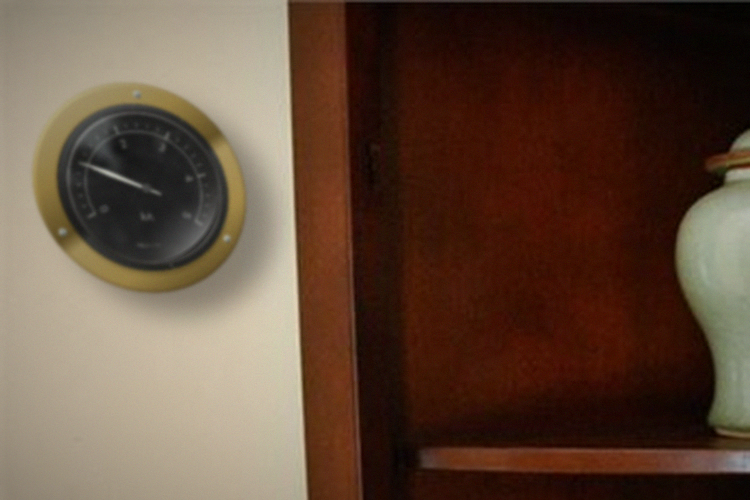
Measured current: 1 kA
